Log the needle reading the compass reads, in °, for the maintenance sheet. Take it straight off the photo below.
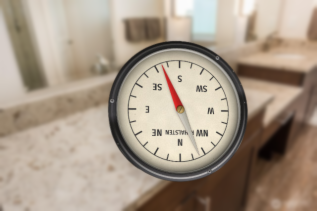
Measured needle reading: 157.5 °
